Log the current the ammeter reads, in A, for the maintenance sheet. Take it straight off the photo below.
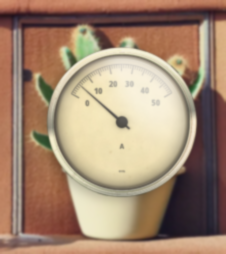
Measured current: 5 A
